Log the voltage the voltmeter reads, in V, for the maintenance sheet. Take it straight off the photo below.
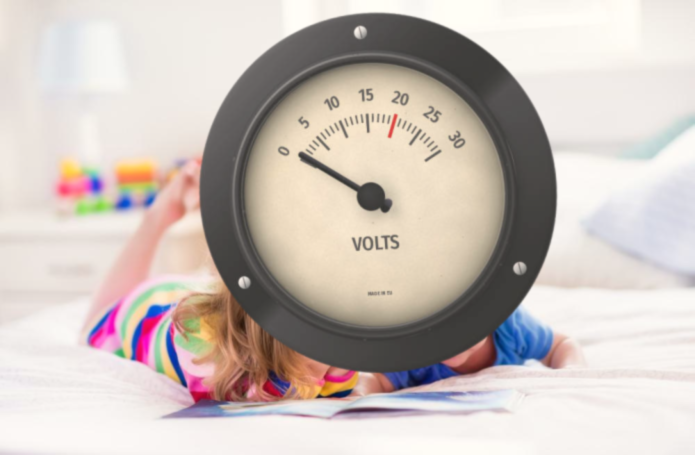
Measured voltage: 1 V
